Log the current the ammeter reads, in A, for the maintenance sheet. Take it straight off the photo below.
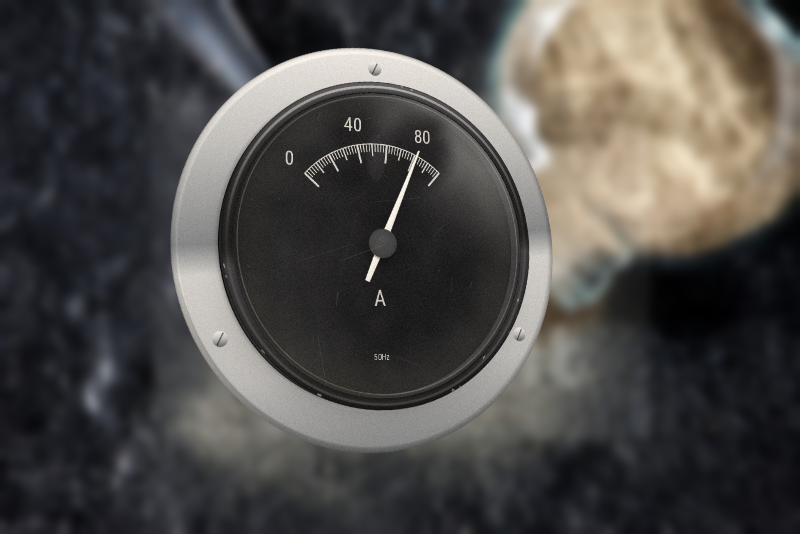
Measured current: 80 A
